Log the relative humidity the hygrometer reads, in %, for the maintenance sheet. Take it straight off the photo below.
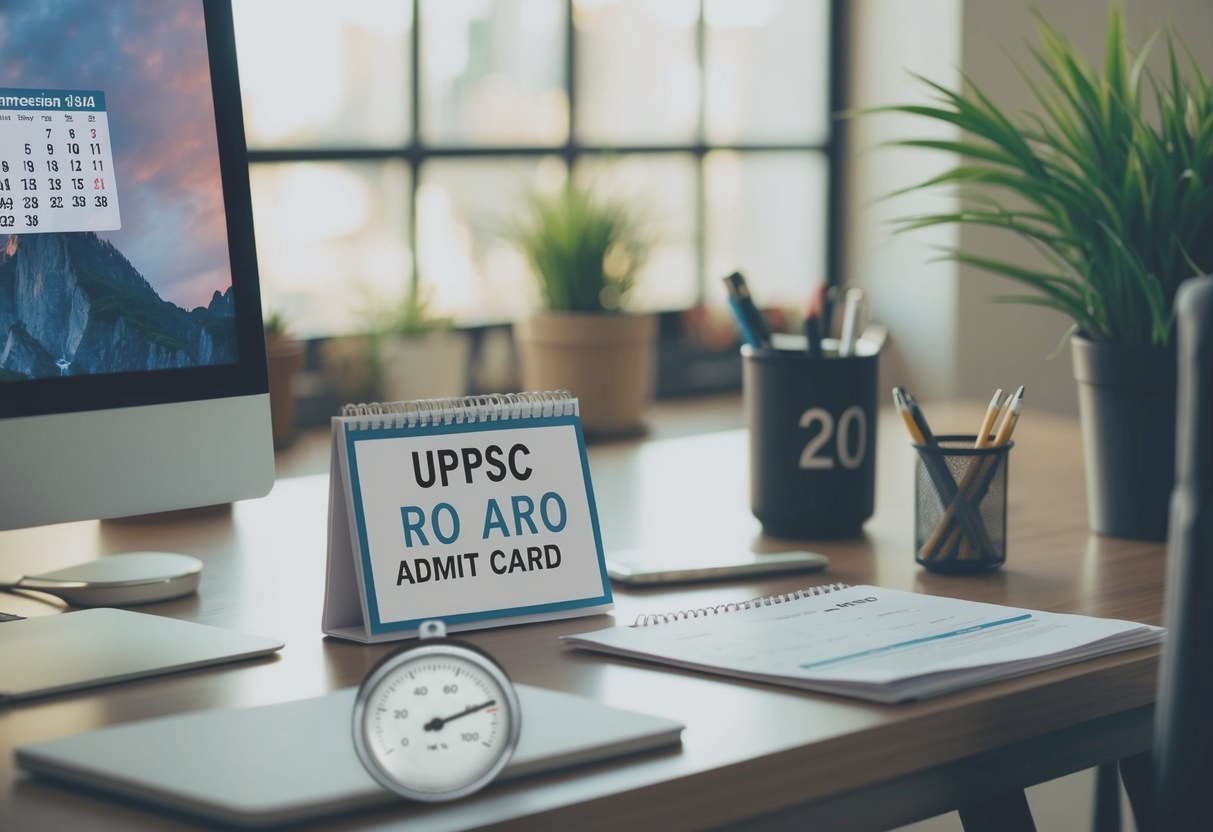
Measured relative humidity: 80 %
